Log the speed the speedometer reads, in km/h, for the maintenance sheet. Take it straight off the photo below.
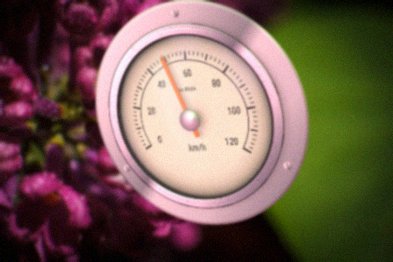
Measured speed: 50 km/h
